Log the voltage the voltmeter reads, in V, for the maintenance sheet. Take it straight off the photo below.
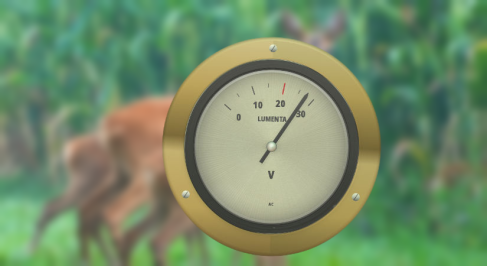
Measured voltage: 27.5 V
